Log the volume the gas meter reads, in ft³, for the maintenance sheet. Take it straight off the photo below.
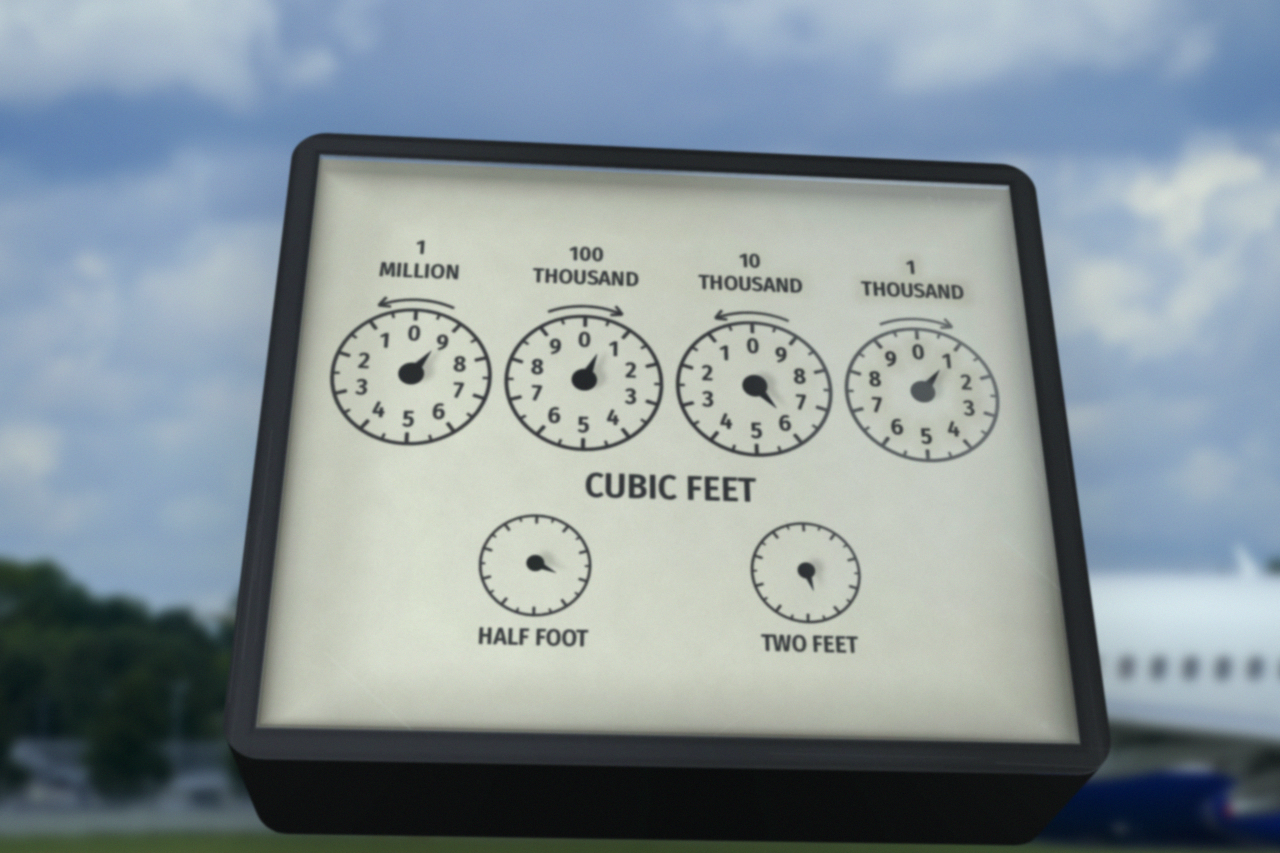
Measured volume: 906100 ft³
